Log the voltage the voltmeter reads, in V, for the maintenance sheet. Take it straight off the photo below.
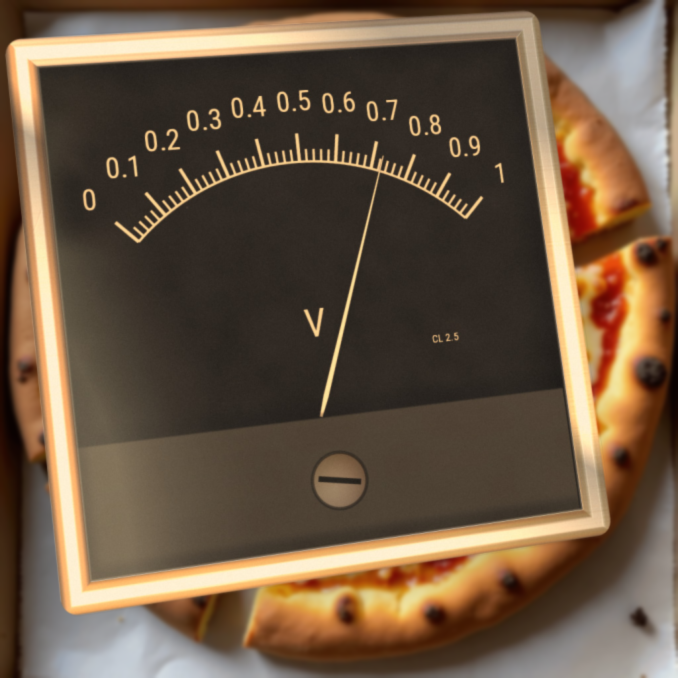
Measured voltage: 0.72 V
